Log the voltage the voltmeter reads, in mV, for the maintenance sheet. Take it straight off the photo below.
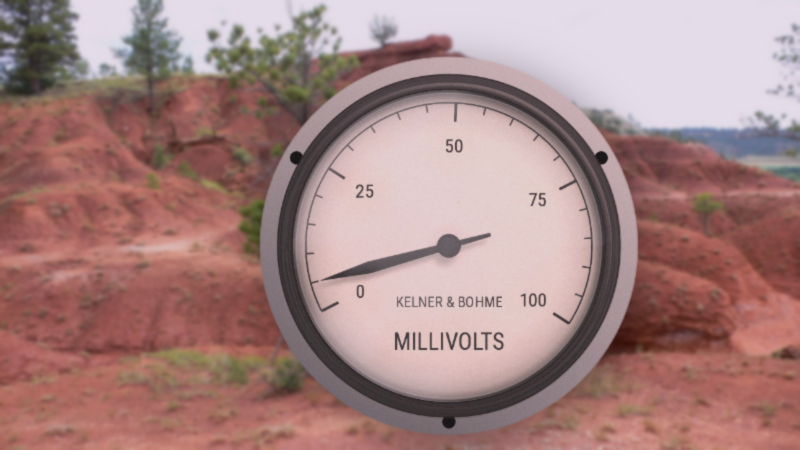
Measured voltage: 5 mV
